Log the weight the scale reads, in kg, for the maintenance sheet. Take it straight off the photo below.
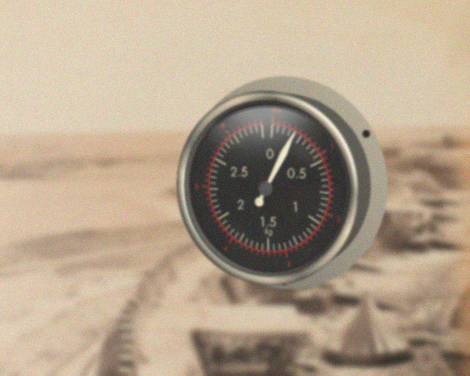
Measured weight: 0.2 kg
